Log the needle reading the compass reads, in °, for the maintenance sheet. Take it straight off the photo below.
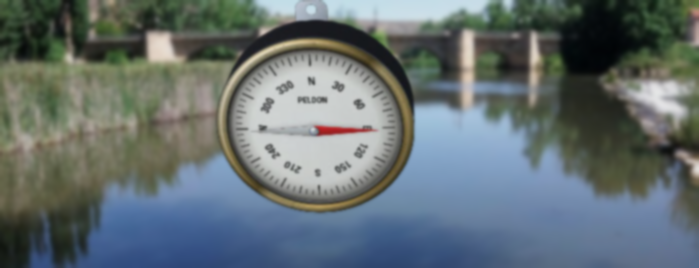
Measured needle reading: 90 °
